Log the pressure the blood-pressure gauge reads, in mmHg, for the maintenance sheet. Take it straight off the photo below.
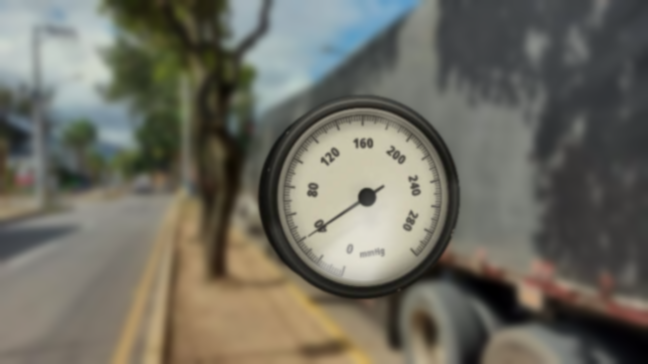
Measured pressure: 40 mmHg
